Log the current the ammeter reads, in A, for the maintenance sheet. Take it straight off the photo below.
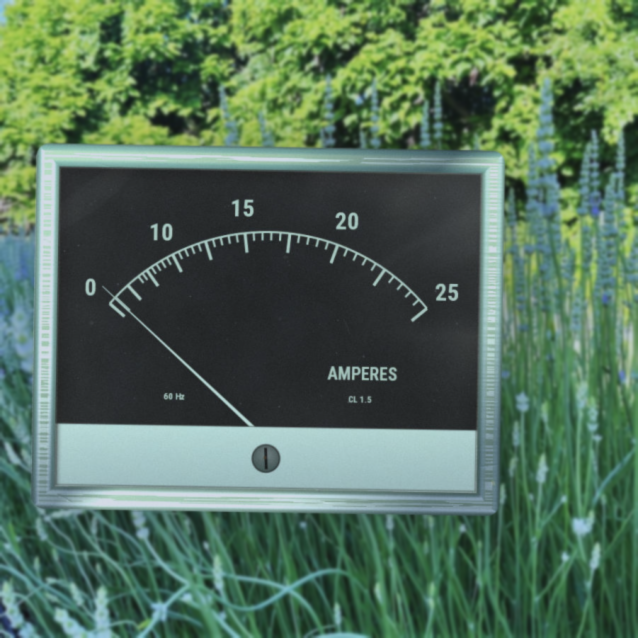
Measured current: 2.5 A
